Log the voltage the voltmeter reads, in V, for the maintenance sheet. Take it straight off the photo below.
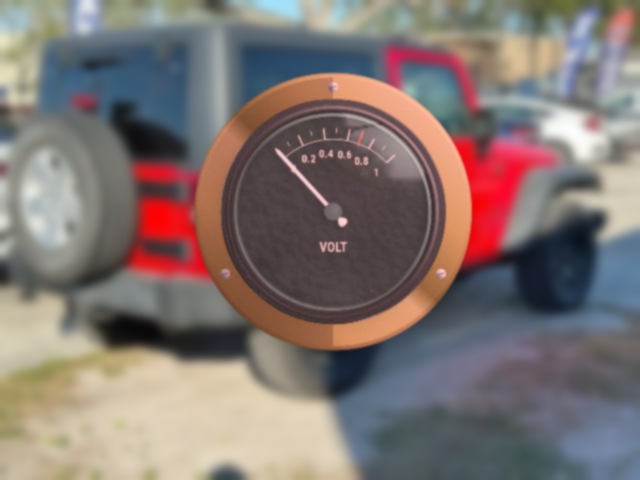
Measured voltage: 0 V
